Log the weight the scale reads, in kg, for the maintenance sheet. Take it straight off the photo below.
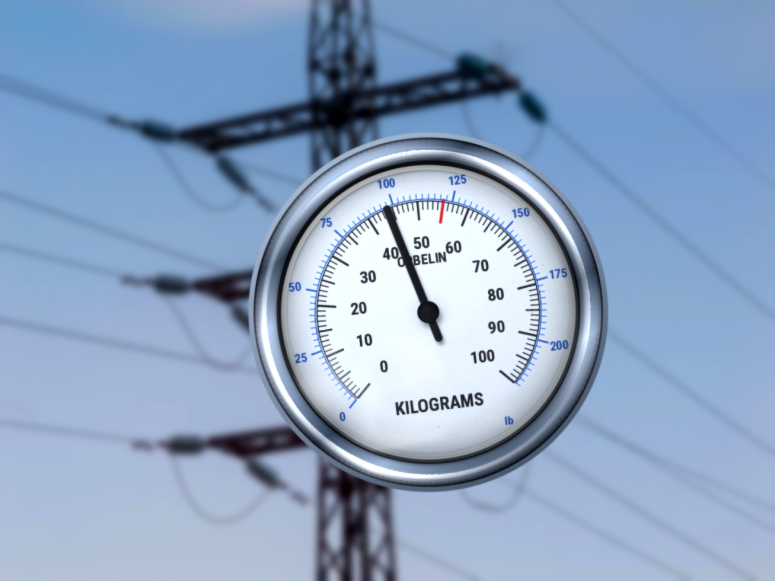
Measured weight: 44 kg
